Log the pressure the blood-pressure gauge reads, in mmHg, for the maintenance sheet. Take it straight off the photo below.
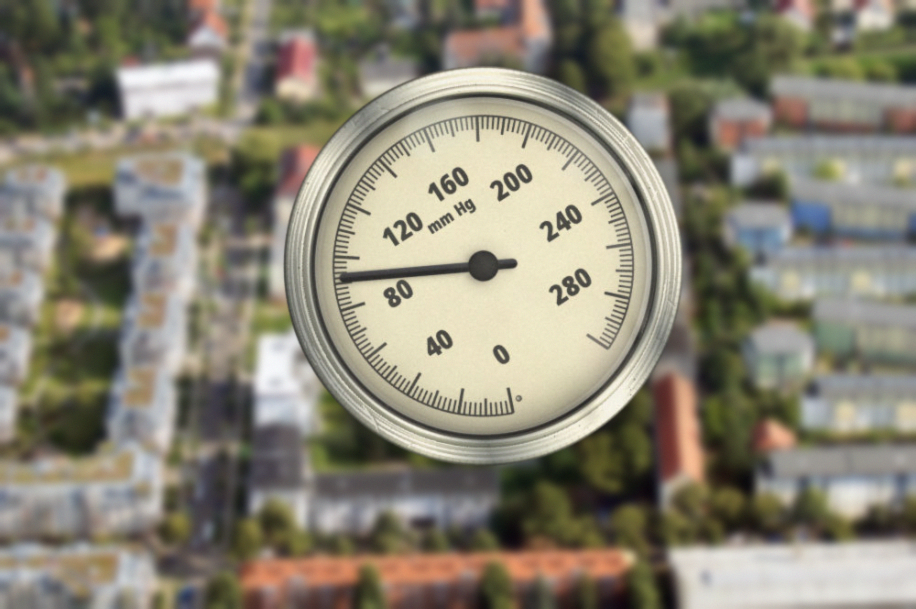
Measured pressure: 92 mmHg
